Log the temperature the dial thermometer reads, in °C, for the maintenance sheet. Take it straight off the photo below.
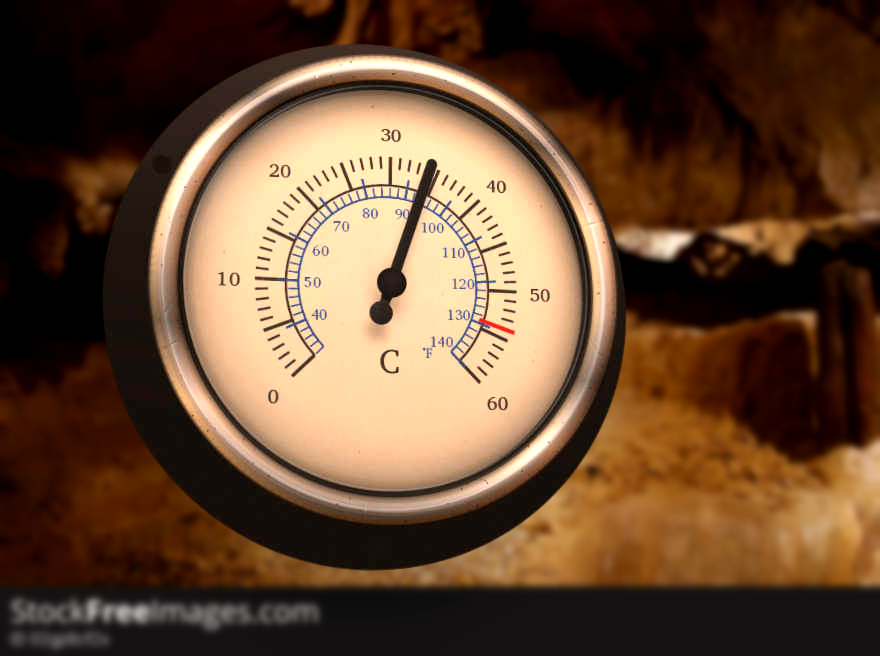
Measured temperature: 34 °C
